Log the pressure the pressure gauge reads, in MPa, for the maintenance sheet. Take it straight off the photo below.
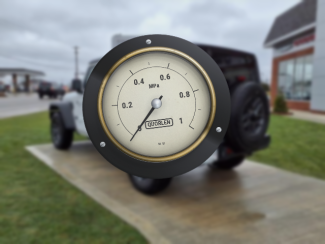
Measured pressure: 0 MPa
